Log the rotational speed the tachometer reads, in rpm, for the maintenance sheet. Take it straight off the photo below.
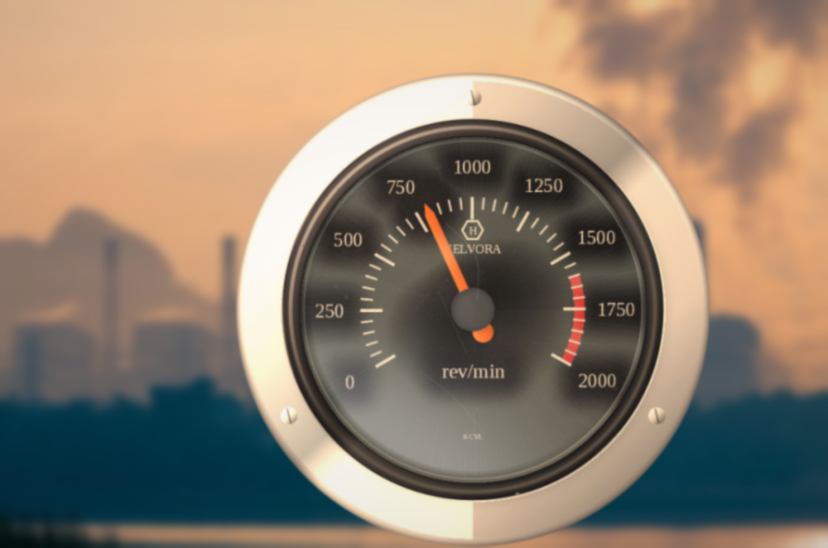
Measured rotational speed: 800 rpm
